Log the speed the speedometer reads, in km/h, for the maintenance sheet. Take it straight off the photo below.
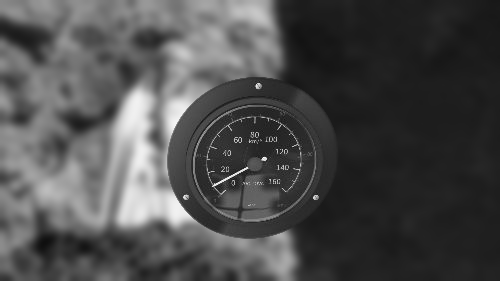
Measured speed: 10 km/h
